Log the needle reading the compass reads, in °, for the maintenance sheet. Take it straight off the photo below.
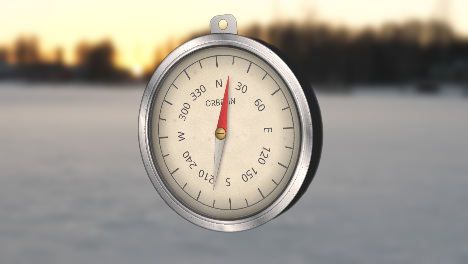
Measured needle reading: 15 °
